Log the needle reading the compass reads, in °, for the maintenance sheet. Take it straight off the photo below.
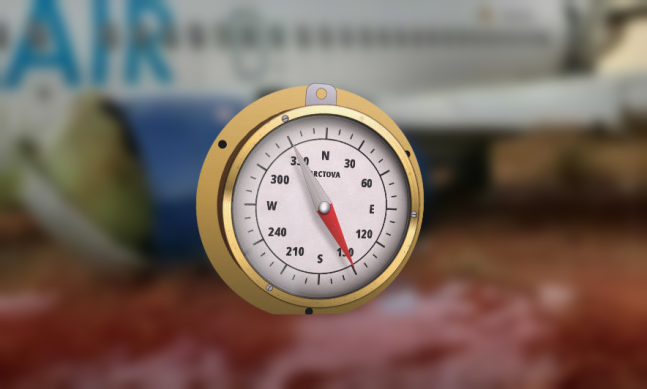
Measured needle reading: 150 °
